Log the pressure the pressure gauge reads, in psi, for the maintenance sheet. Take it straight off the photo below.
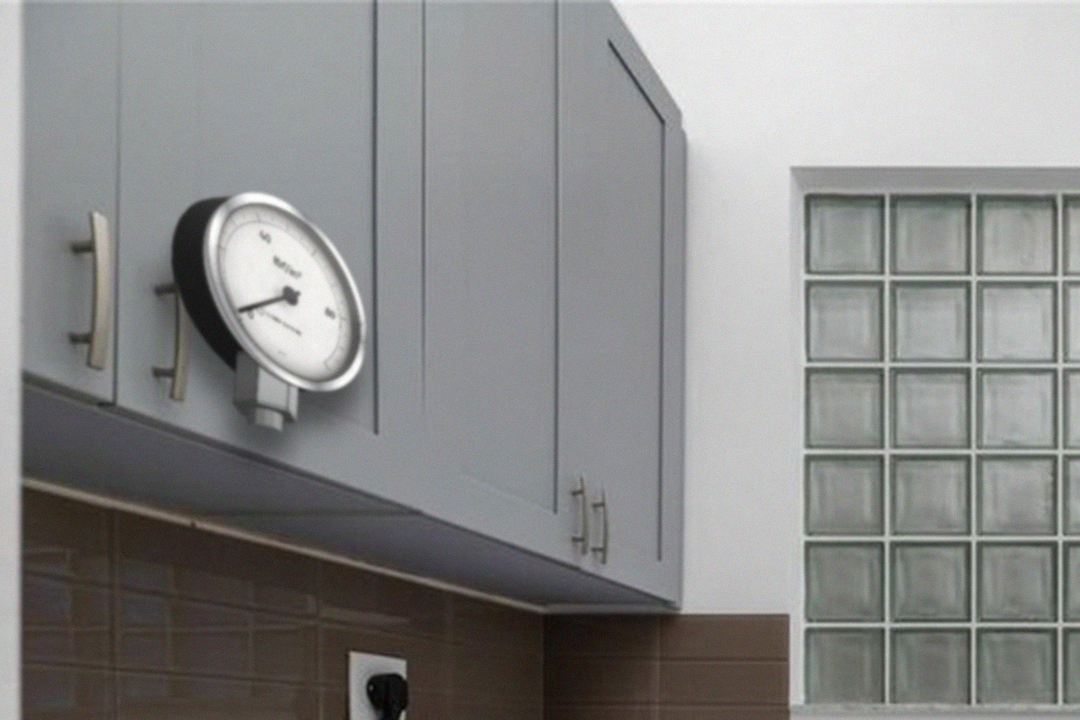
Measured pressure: 2.5 psi
